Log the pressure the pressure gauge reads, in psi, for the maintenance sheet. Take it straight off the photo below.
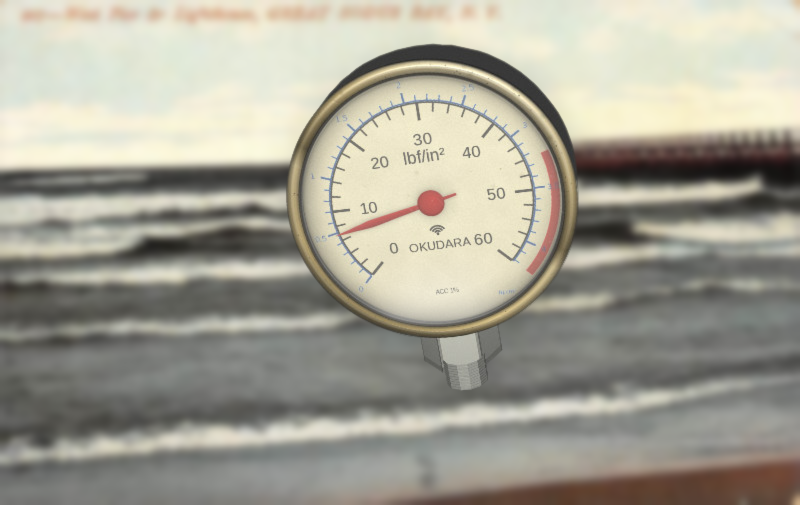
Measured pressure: 7 psi
